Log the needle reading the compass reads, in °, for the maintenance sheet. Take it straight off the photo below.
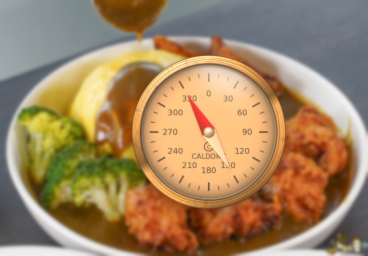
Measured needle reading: 330 °
